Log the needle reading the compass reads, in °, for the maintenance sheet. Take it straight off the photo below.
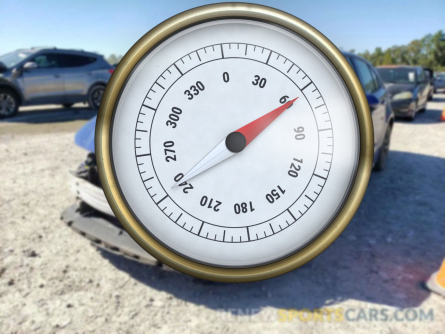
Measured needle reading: 62.5 °
